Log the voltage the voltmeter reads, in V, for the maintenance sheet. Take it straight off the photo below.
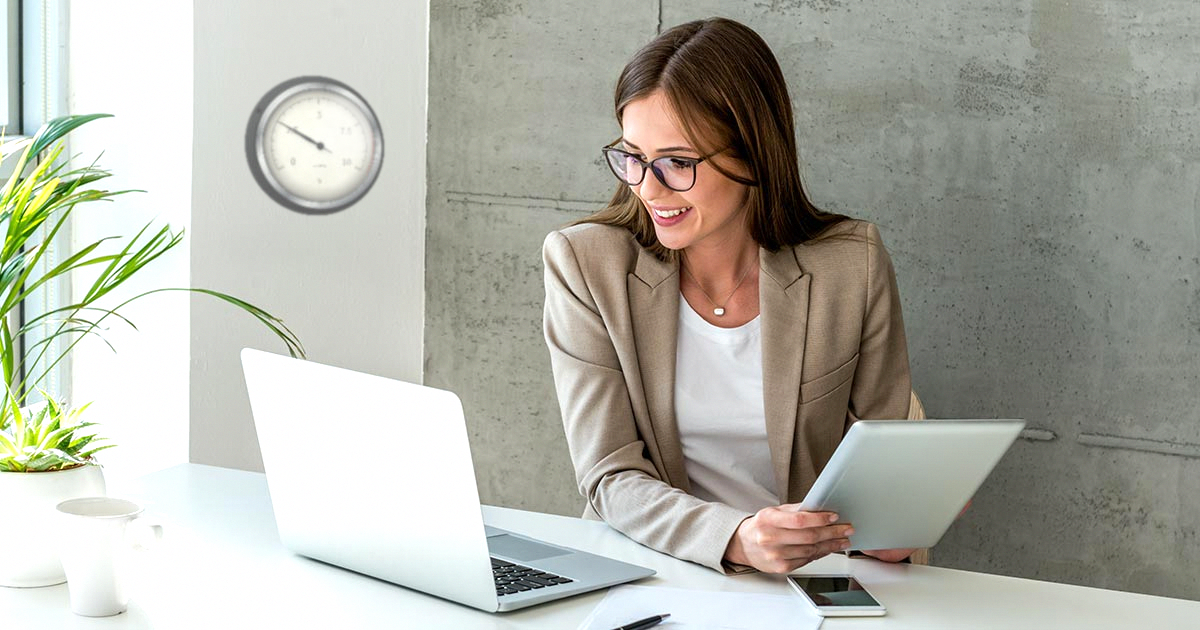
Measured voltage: 2.5 V
